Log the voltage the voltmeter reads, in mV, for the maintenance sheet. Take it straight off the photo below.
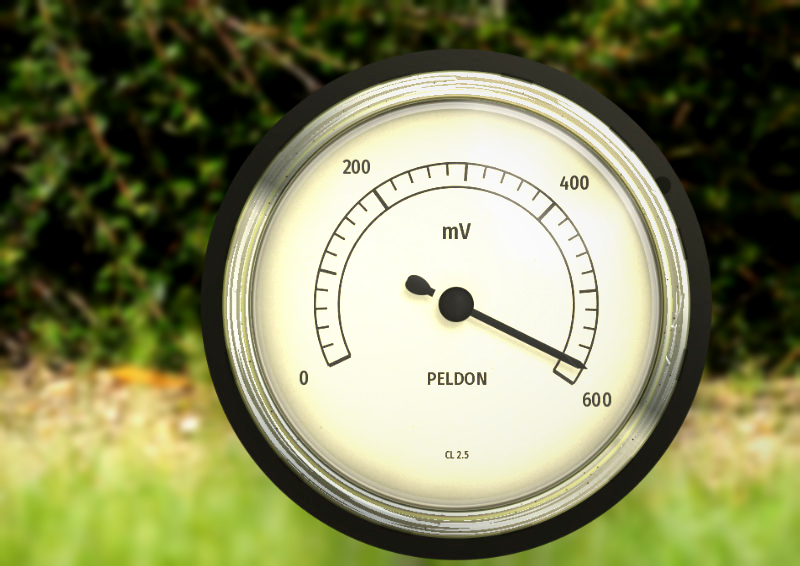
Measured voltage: 580 mV
